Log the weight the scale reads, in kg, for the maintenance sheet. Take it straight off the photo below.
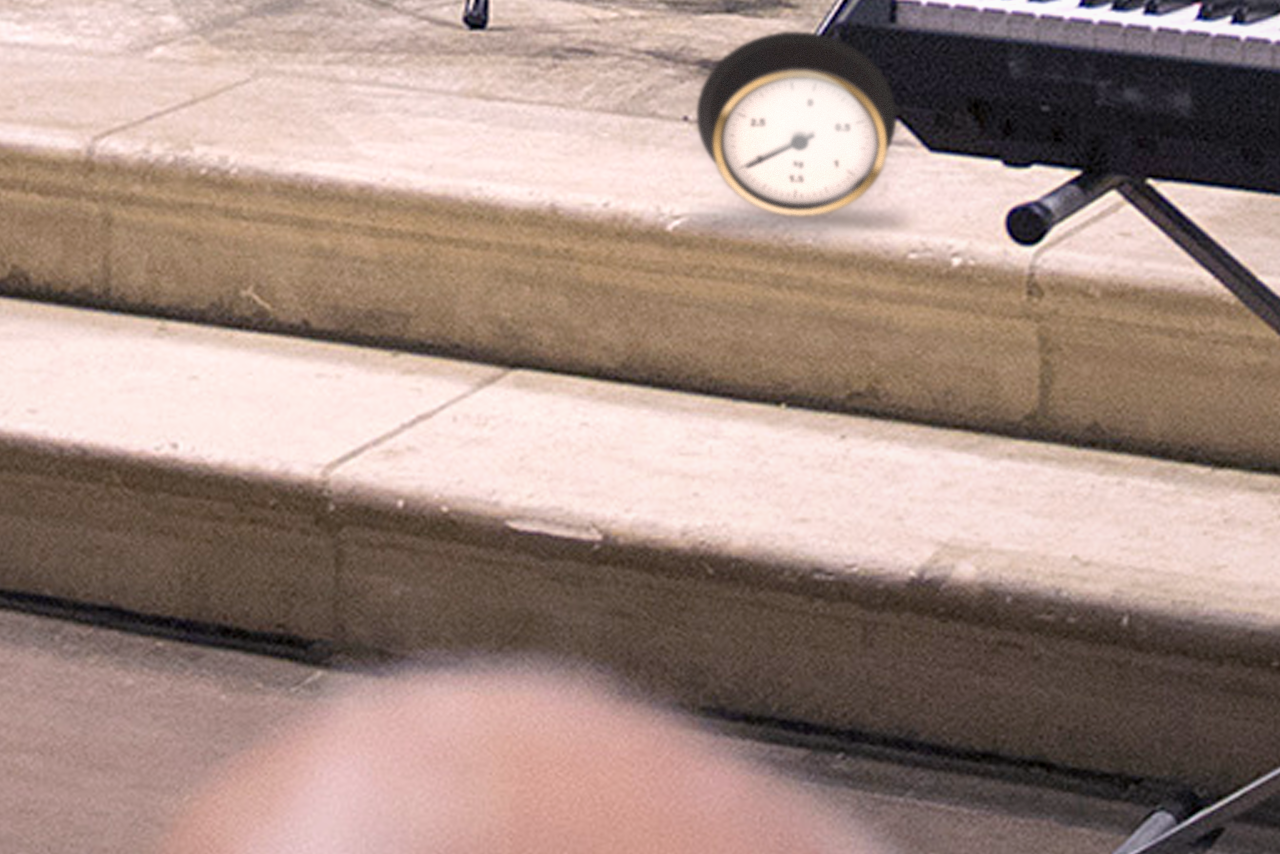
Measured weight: 2 kg
